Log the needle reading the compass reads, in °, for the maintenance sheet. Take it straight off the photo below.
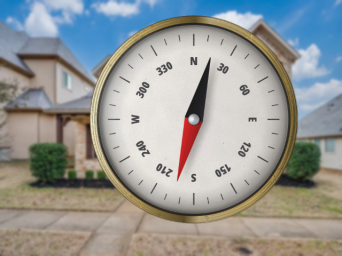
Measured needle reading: 195 °
